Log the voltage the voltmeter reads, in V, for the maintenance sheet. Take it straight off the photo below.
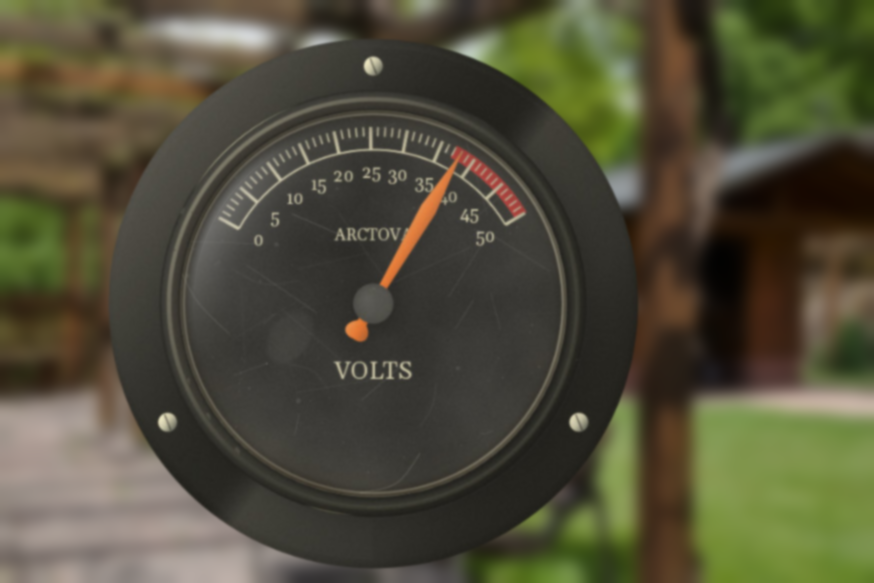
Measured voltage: 38 V
